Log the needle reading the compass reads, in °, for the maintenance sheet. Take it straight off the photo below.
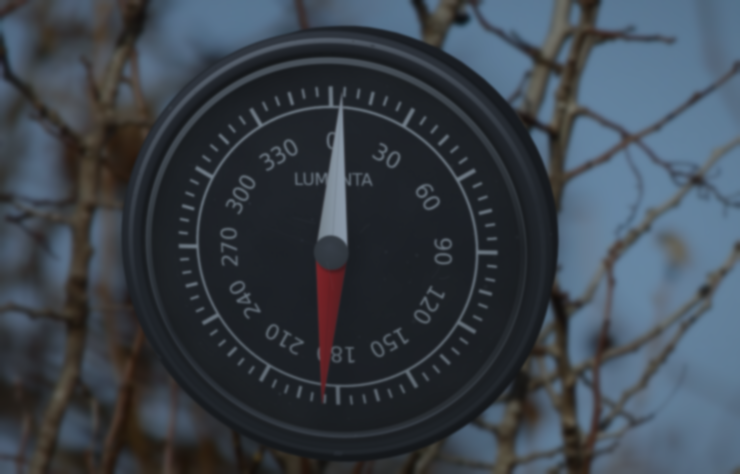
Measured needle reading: 185 °
